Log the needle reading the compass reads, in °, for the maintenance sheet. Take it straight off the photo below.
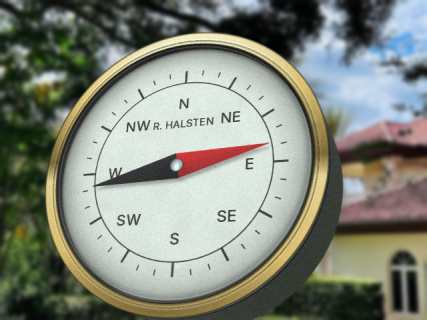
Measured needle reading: 80 °
